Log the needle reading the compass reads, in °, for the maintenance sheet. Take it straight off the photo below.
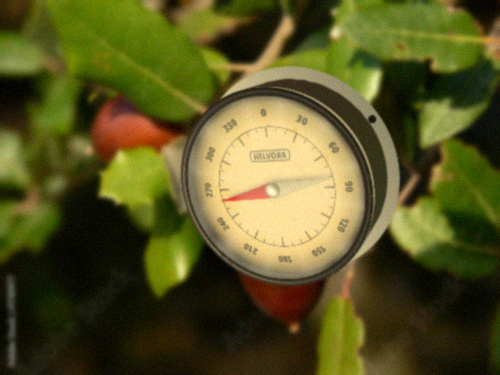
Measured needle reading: 260 °
